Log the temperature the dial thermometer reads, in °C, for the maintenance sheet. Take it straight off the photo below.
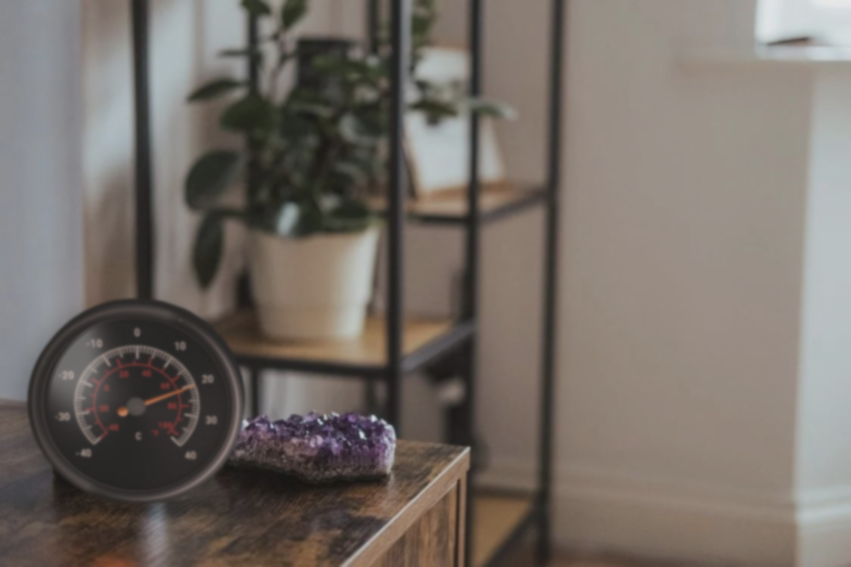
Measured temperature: 20 °C
